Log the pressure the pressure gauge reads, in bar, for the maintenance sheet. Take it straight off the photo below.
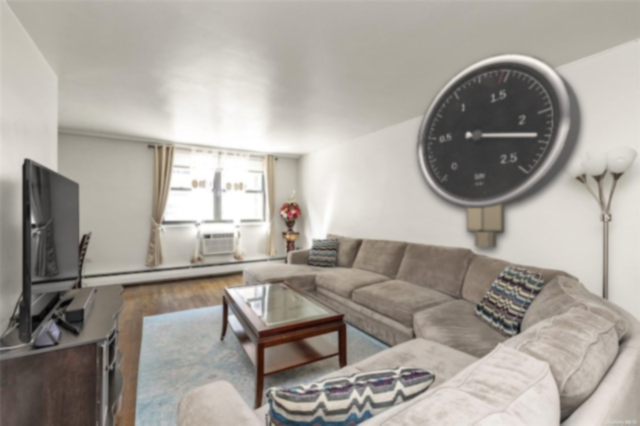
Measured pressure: 2.2 bar
